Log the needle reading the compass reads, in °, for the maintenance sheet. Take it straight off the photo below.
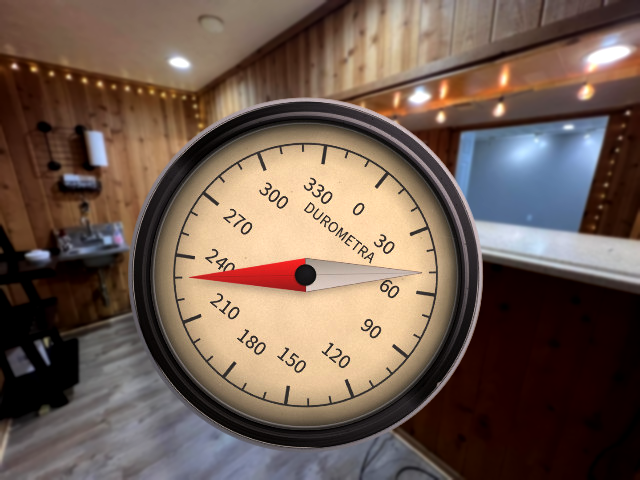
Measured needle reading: 230 °
